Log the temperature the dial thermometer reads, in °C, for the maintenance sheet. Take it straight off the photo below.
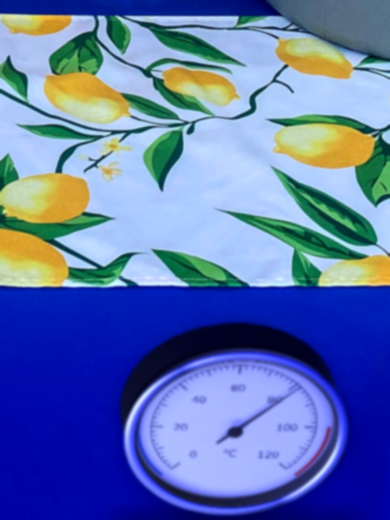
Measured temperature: 80 °C
